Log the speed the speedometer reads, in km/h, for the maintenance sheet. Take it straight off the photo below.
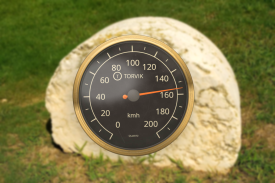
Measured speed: 155 km/h
